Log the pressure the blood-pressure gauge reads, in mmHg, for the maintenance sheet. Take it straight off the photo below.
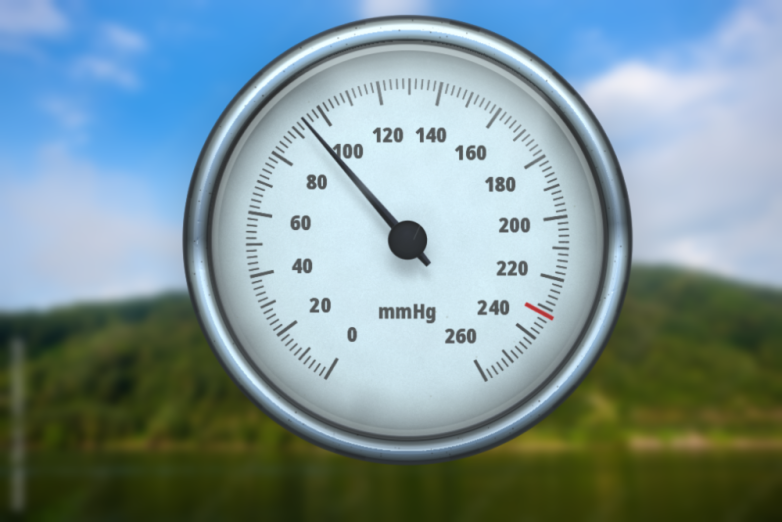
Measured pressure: 94 mmHg
